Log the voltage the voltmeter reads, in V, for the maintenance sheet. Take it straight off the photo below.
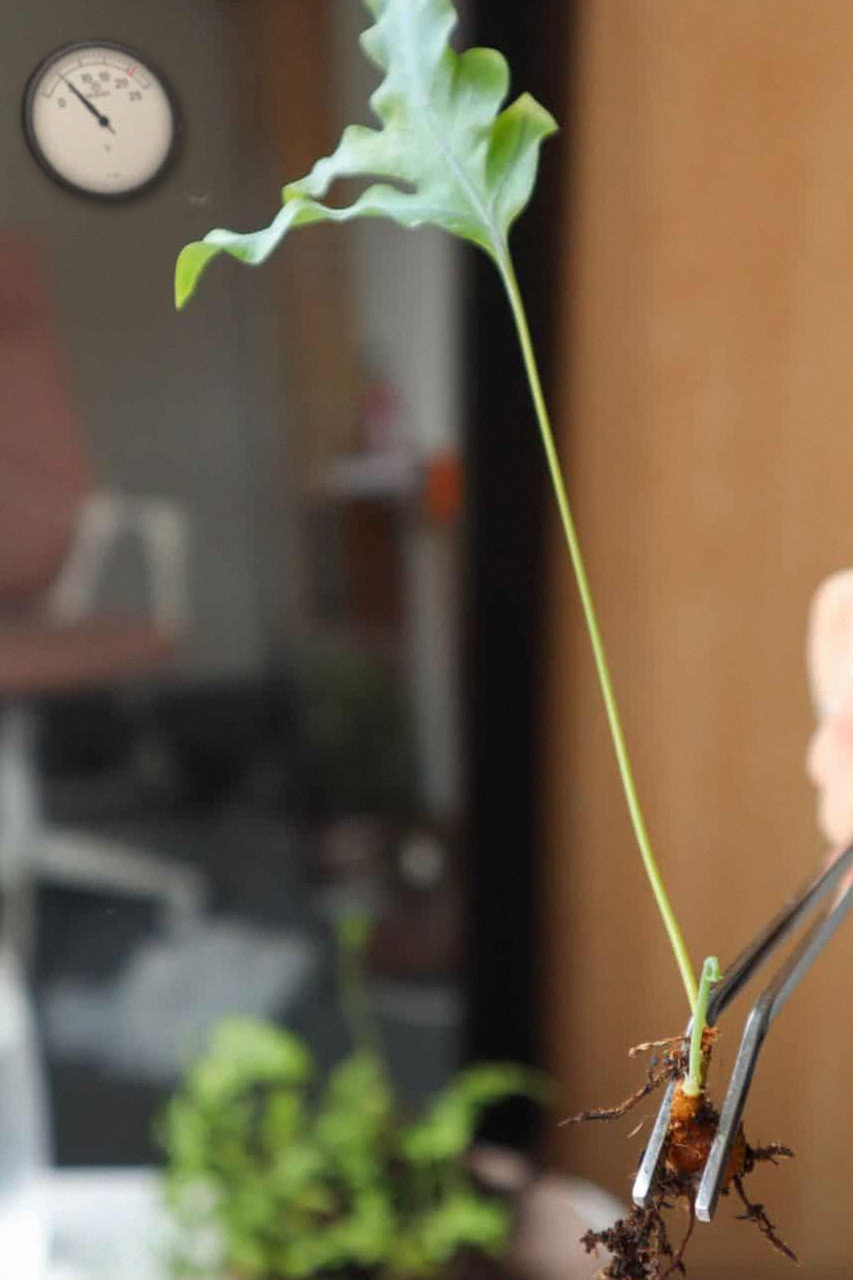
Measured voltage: 5 V
